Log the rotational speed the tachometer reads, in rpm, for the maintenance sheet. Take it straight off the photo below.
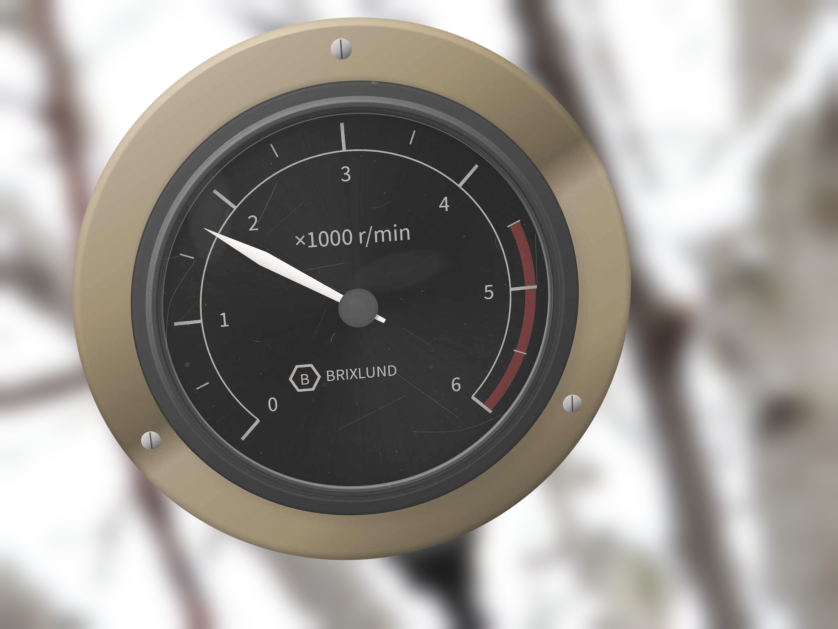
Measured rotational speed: 1750 rpm
